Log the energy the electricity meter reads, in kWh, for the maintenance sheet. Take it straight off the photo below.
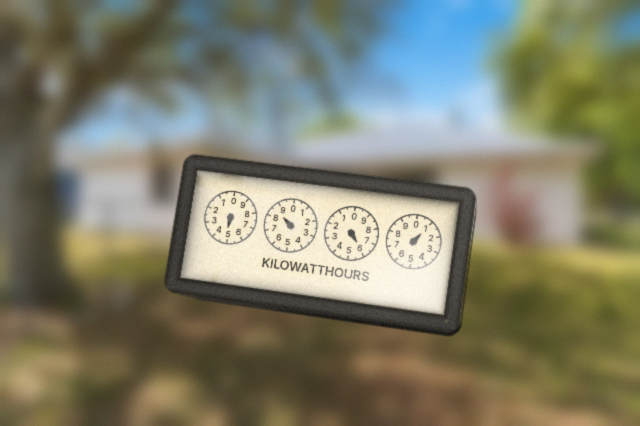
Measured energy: 4861 kWh
